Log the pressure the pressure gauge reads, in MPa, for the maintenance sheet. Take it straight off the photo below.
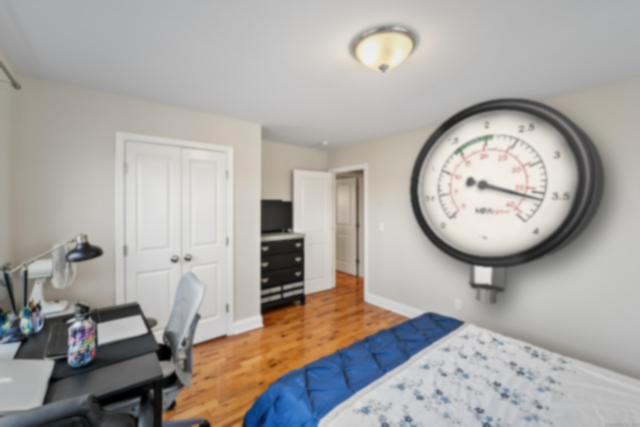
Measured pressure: 3.6 MPa
